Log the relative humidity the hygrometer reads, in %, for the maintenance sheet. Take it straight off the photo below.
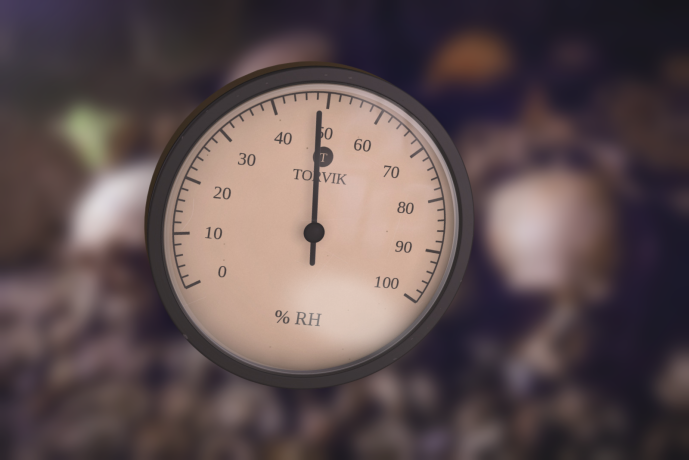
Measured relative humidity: 48 %
